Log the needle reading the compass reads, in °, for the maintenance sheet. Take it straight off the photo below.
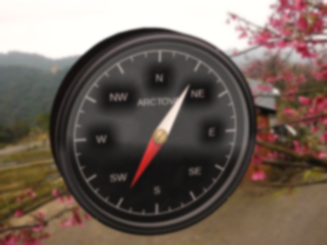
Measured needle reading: 210 °
